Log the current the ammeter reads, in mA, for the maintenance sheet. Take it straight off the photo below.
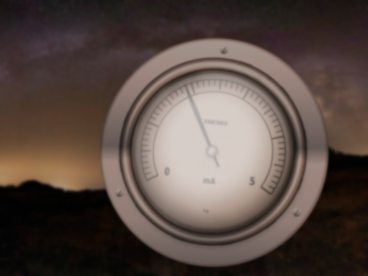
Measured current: 1.9 mA
